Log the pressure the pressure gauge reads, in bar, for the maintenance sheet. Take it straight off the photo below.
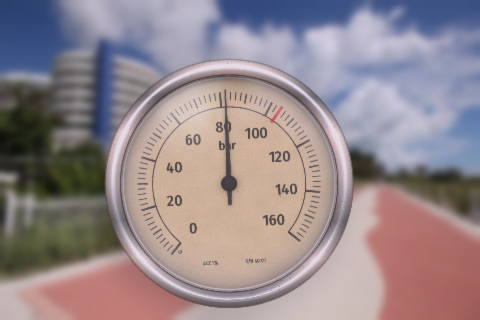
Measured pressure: 82 bar
